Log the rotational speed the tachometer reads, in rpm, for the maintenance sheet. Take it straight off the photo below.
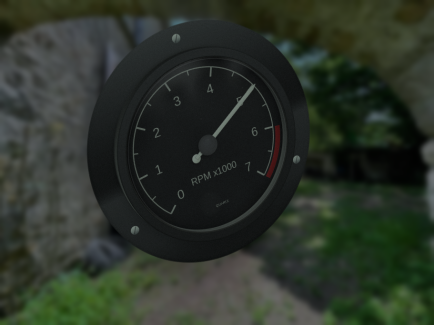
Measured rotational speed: 5000 rpm
